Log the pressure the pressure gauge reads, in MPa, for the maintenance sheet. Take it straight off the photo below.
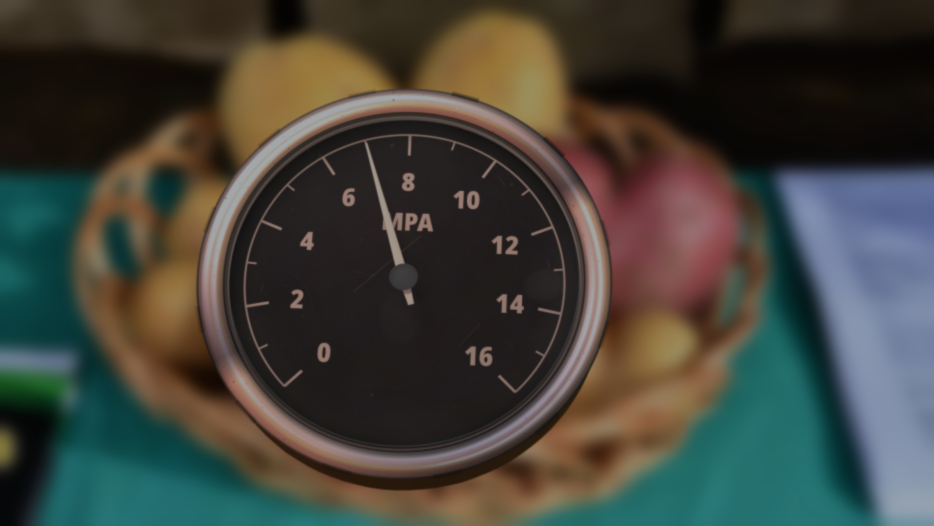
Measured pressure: 7 MPa
